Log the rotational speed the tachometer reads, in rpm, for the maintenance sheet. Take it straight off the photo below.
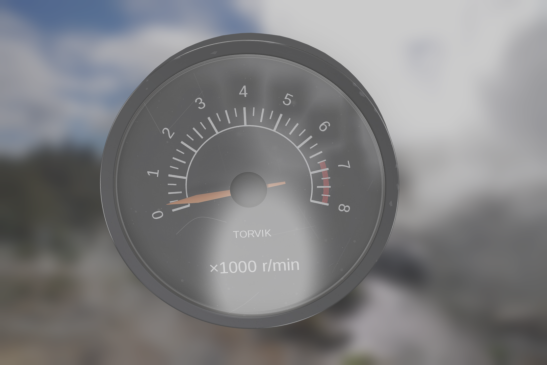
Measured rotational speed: 250 rpm
